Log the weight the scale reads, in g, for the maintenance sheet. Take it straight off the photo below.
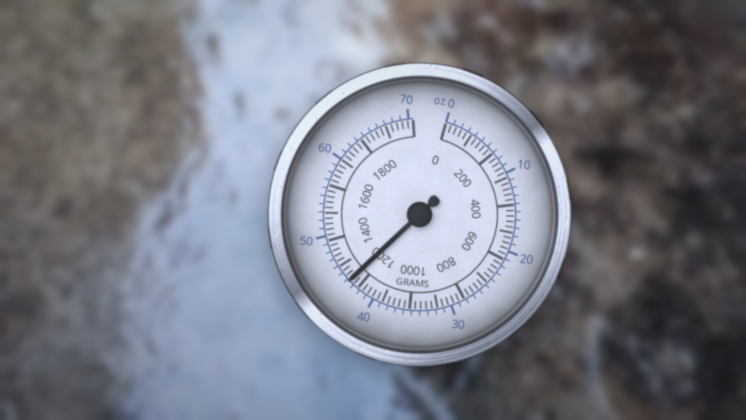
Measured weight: 1240 g
